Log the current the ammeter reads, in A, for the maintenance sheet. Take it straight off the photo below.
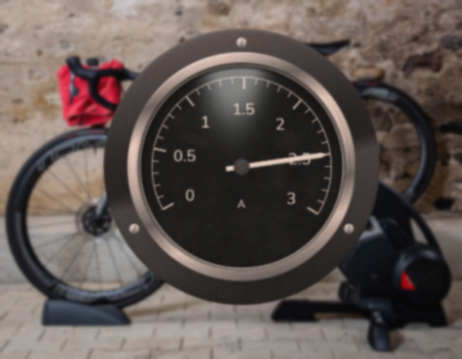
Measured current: 2.5 A
